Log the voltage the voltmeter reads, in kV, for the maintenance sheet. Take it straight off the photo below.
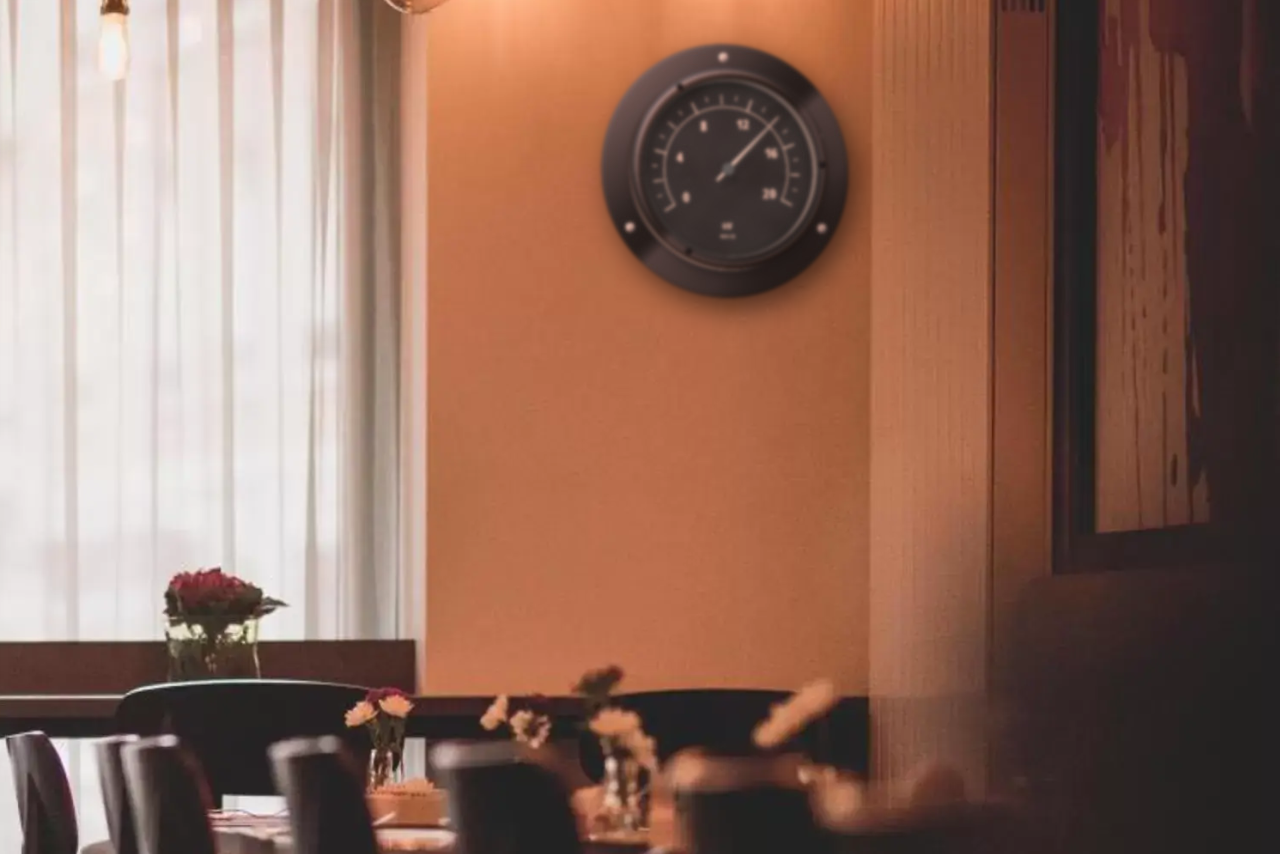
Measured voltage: 14 kV
